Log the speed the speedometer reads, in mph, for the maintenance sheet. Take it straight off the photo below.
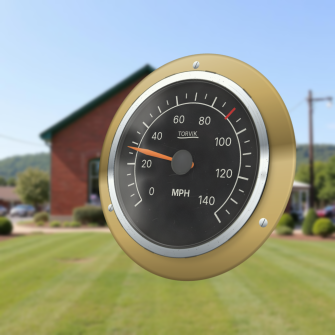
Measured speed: 27.5 mph
